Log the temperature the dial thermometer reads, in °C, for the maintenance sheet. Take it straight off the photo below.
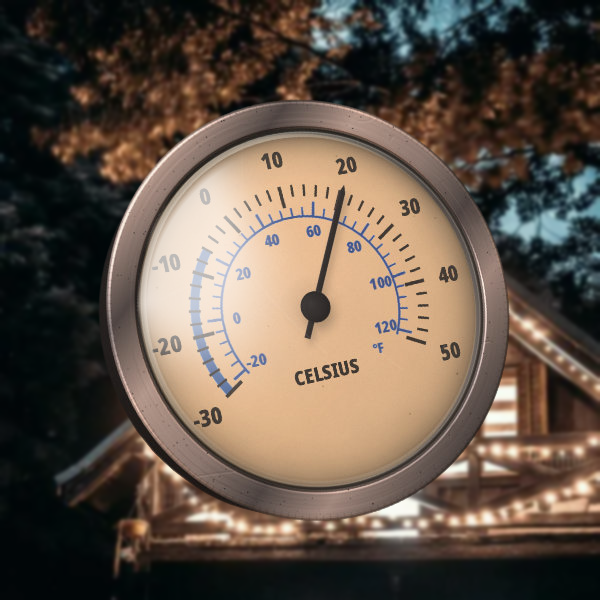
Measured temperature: 20 °C
